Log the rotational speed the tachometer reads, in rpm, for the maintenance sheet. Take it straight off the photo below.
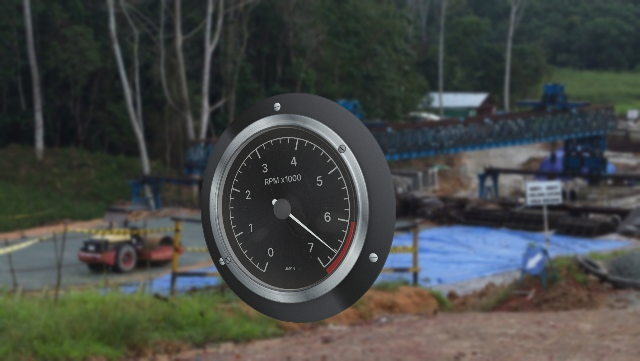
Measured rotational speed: 6600 rpm
